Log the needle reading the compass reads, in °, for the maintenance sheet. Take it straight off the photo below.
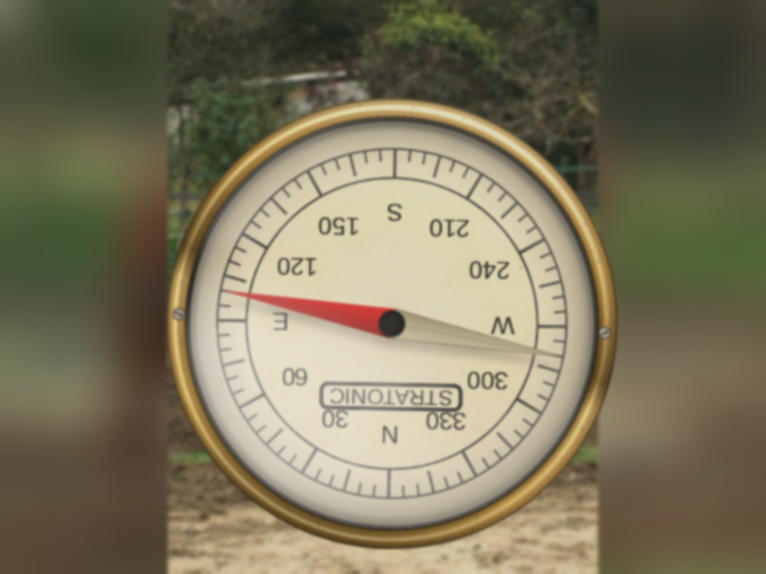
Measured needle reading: 100 °
